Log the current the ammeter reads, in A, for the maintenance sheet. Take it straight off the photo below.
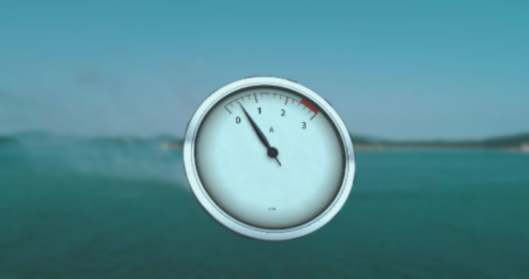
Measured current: 0.4 A
